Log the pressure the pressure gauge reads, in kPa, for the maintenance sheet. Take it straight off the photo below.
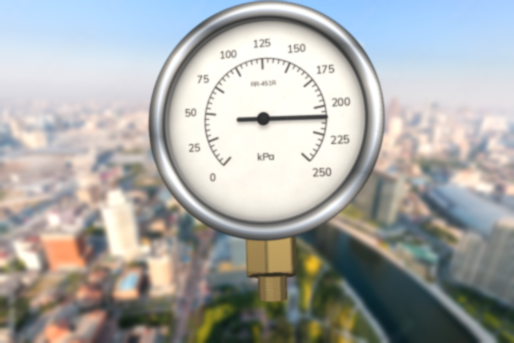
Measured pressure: 210 kPa
